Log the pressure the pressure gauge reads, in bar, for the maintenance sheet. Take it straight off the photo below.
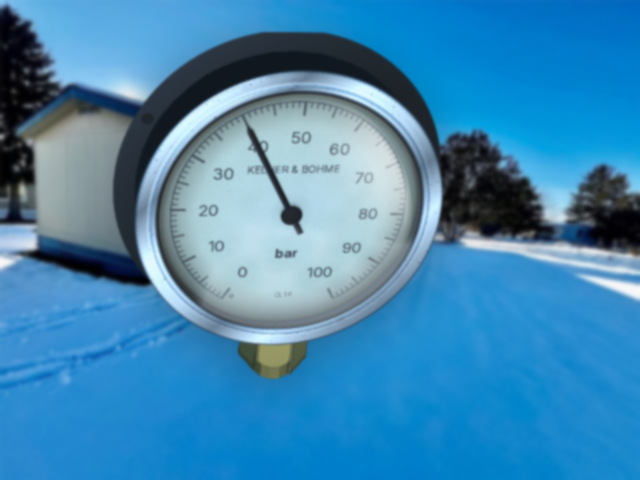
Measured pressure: 40 bar
